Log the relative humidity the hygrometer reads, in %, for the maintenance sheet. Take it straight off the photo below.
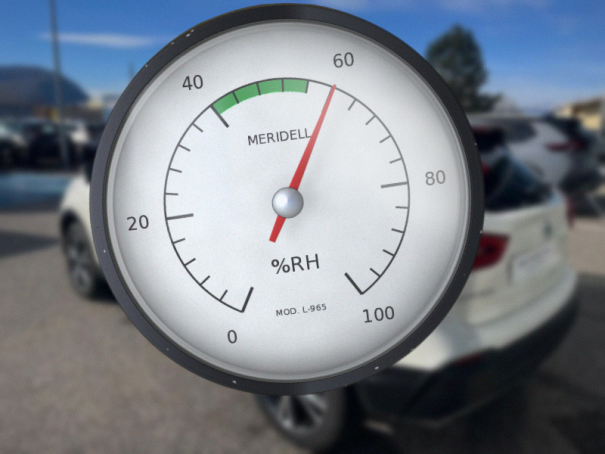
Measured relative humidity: 60 %
